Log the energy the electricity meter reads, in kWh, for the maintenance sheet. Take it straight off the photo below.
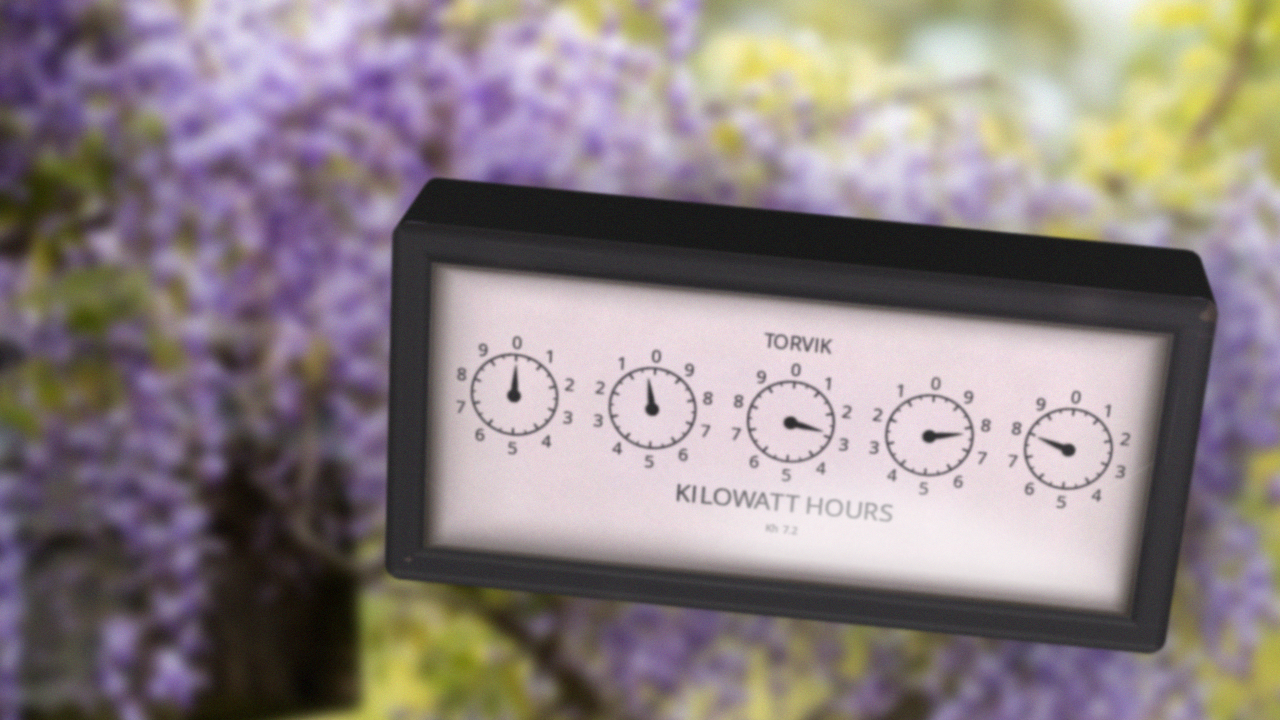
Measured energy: 278 kWh
